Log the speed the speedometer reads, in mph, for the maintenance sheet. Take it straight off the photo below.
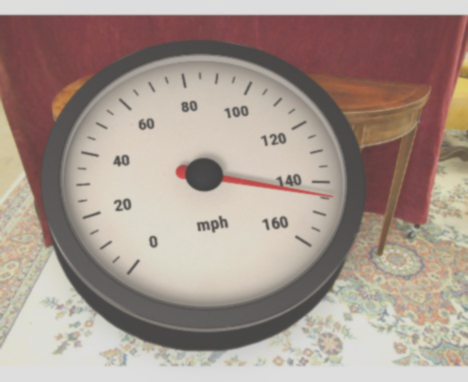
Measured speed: 145 mph
